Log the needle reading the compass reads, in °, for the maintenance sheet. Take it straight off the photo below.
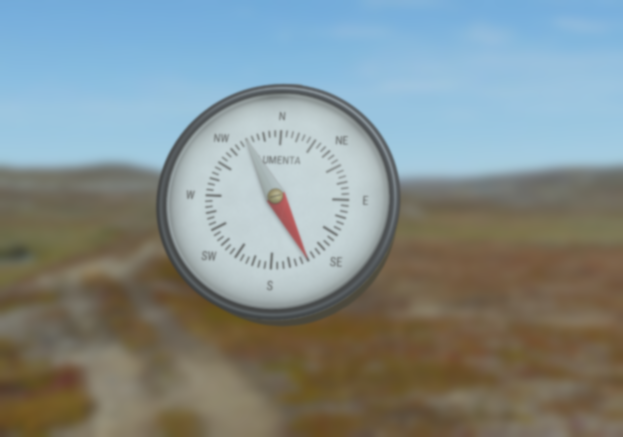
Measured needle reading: 150 °
